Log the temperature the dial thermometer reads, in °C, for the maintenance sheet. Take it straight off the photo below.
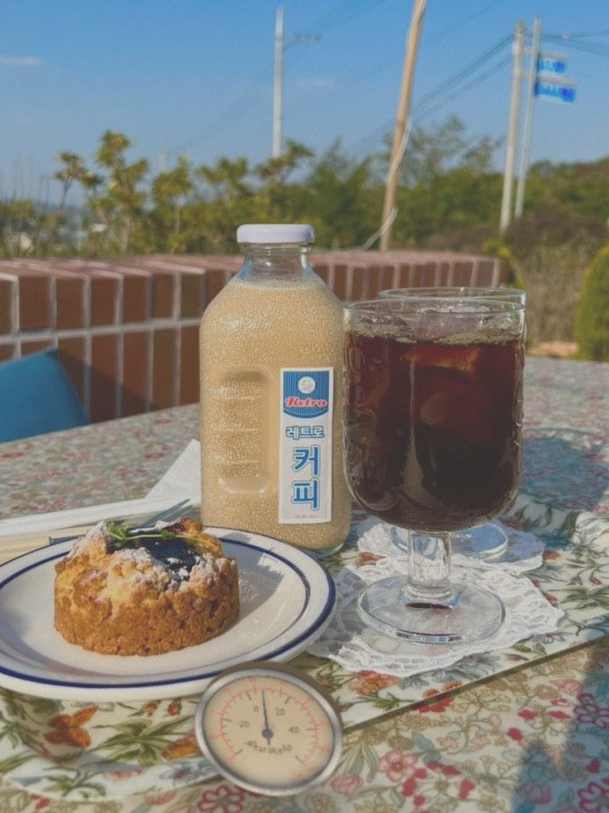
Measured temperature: 8 °C
